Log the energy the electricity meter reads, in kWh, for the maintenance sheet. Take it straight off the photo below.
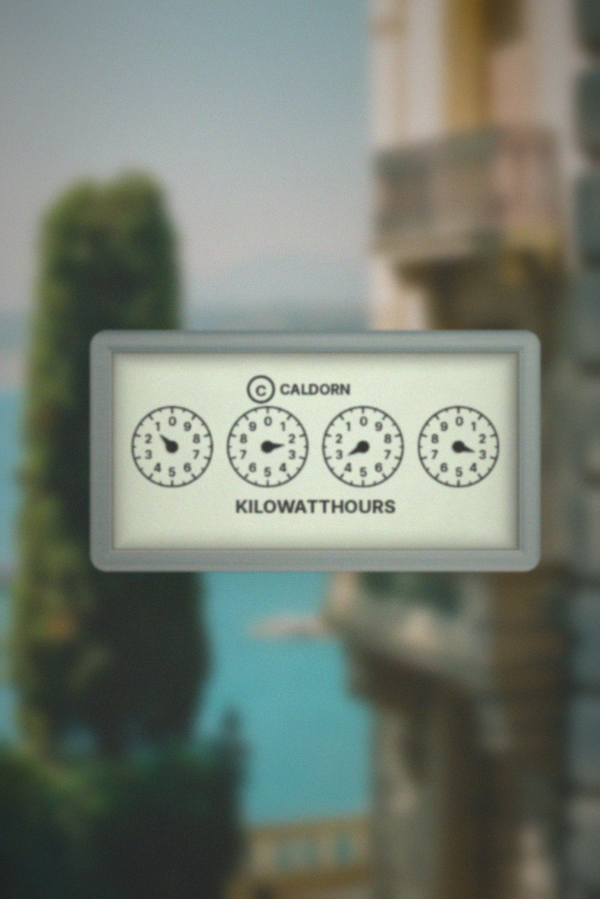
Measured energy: 1233 kWh
